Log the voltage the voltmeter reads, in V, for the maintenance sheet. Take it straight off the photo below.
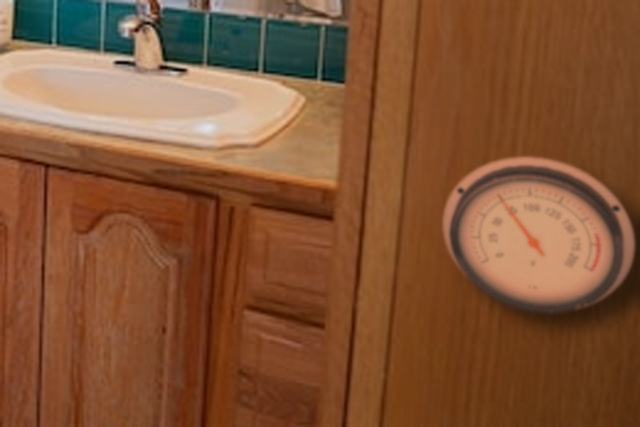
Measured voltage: 75 V
